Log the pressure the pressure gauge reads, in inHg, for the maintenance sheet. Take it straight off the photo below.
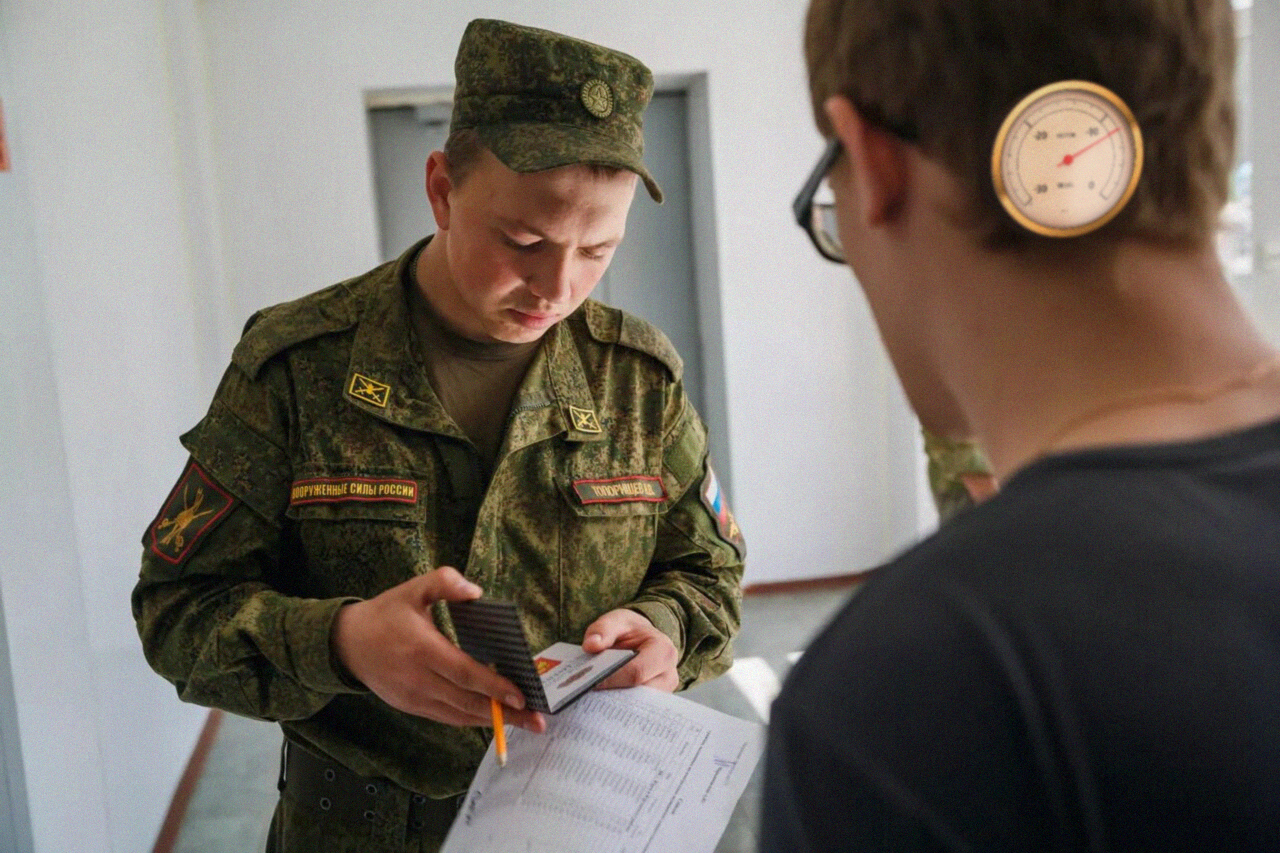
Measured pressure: -8 inHg
